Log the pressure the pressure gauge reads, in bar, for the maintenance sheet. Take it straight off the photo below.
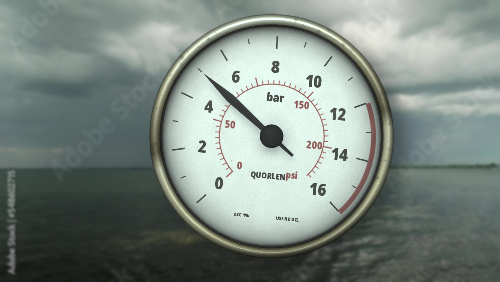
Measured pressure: 5 bar
